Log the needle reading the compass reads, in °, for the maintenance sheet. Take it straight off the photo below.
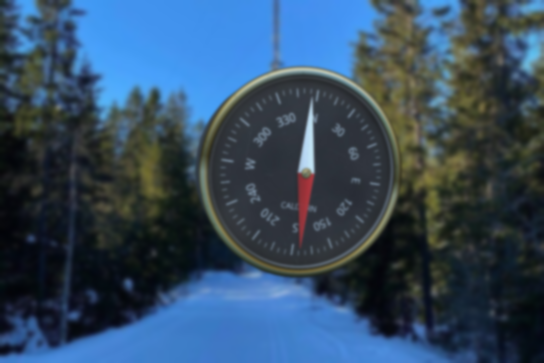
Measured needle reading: 175 °
